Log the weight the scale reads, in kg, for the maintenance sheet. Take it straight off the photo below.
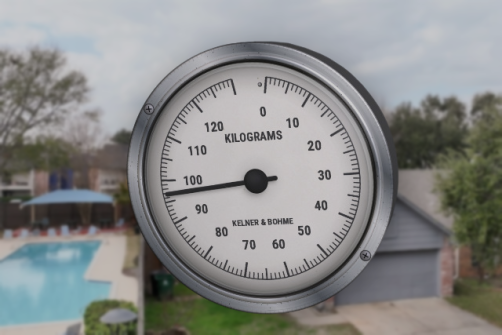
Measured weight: 97 kg
